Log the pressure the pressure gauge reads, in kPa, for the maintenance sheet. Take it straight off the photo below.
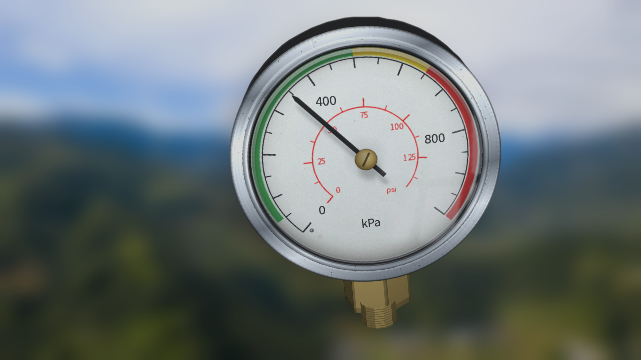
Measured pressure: 350 kPa
